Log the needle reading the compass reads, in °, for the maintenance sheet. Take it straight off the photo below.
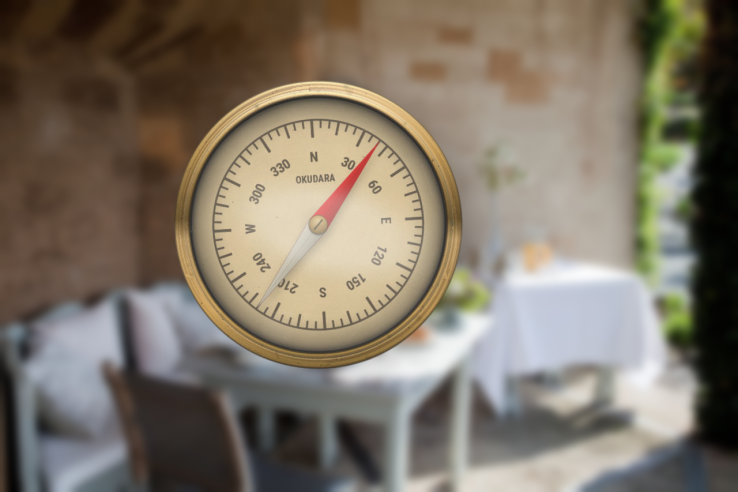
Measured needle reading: 40 °
